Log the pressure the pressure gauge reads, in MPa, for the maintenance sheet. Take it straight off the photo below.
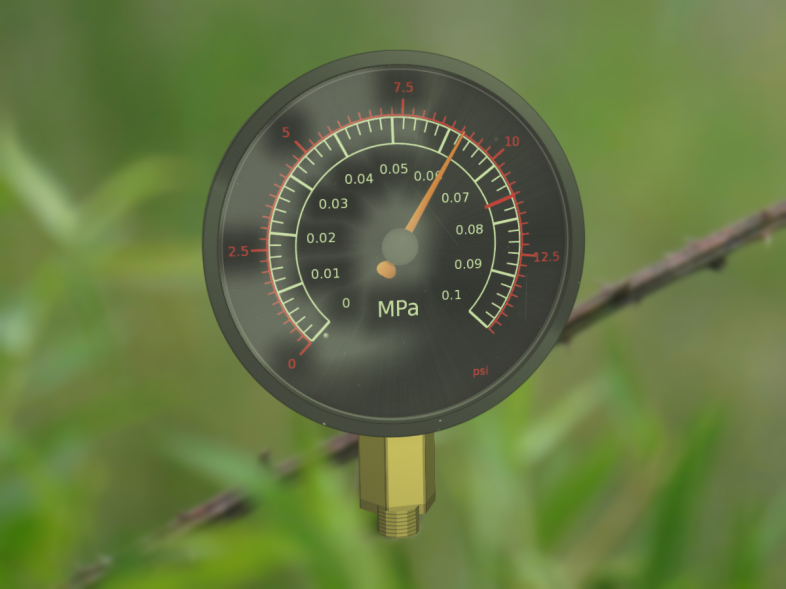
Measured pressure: 0.062 MPa
